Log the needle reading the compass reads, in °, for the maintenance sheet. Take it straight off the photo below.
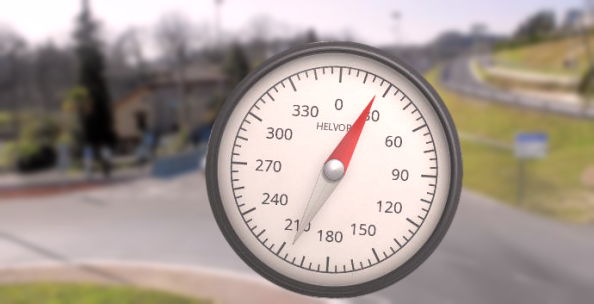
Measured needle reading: 25 °
